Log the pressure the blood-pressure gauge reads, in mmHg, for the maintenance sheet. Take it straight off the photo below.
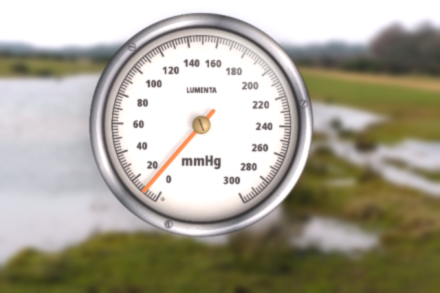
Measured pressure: 10 mmHg
